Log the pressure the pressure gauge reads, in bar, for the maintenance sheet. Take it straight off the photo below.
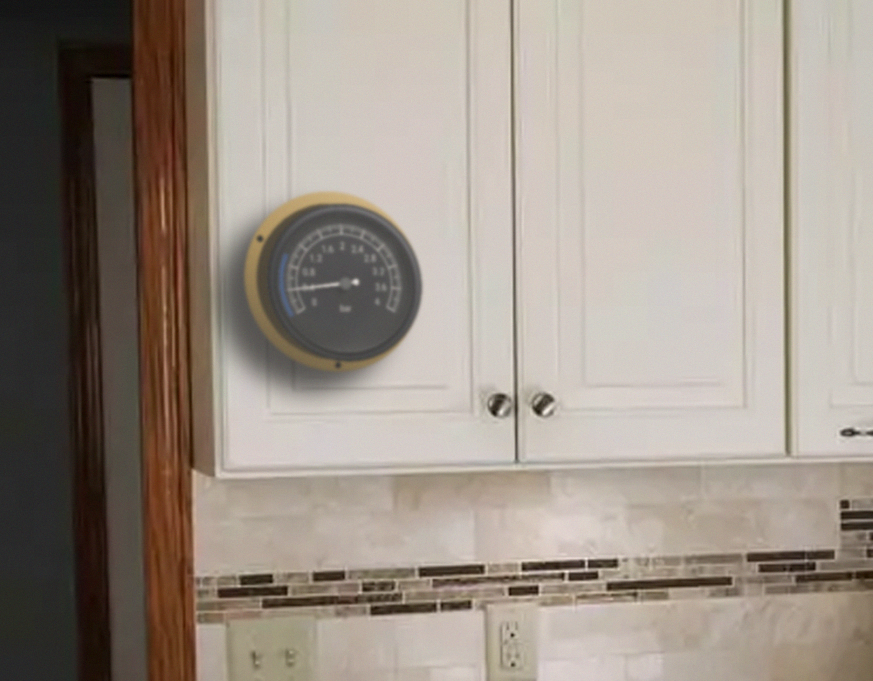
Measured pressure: 0.4 bar
